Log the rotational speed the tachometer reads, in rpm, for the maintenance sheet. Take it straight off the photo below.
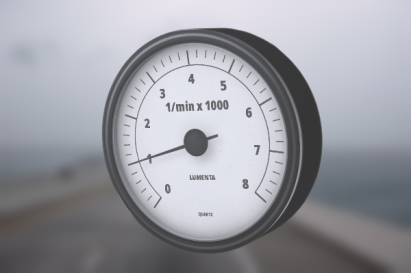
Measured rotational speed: 1000 rpm
